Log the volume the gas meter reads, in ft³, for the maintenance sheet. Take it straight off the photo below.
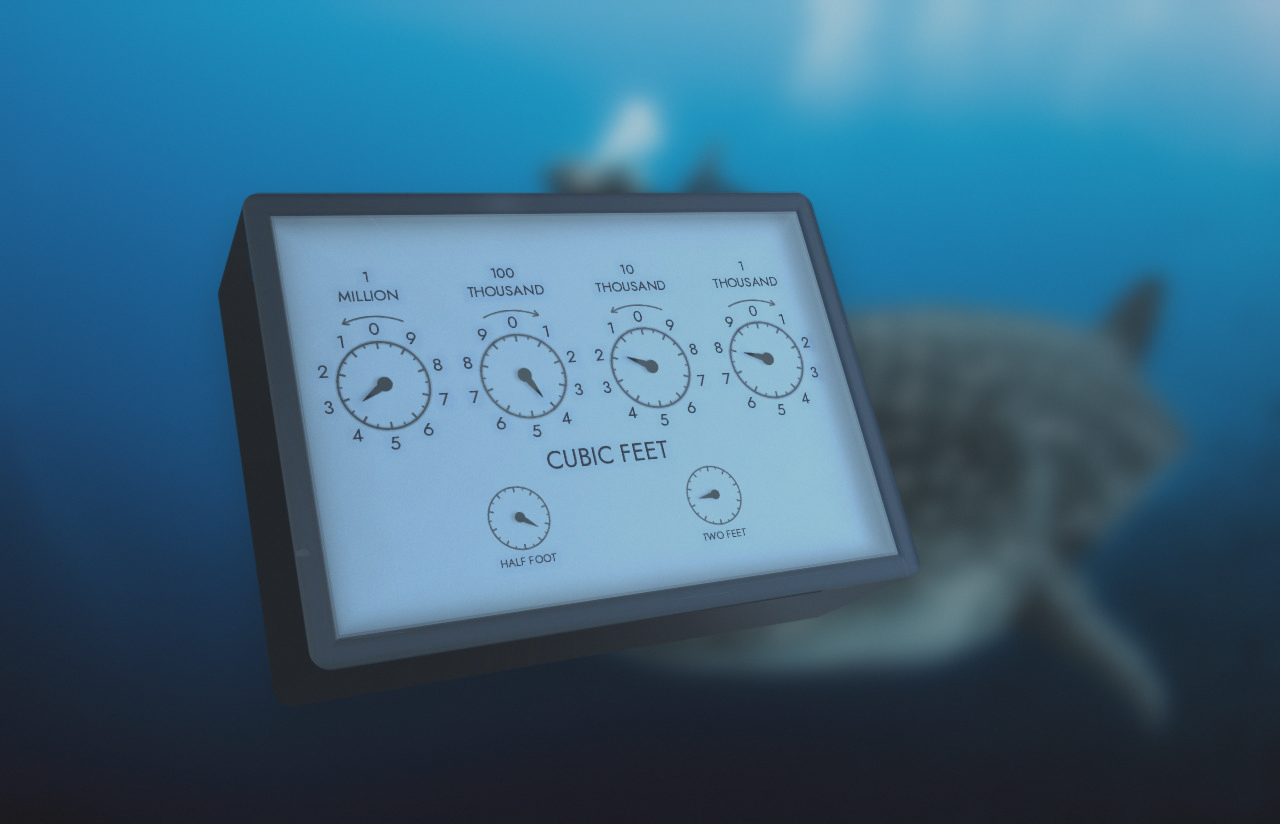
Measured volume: 341800 ft³
